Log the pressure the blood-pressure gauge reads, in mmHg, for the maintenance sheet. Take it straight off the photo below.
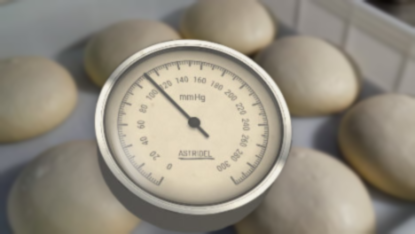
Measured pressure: 110 mmHg
